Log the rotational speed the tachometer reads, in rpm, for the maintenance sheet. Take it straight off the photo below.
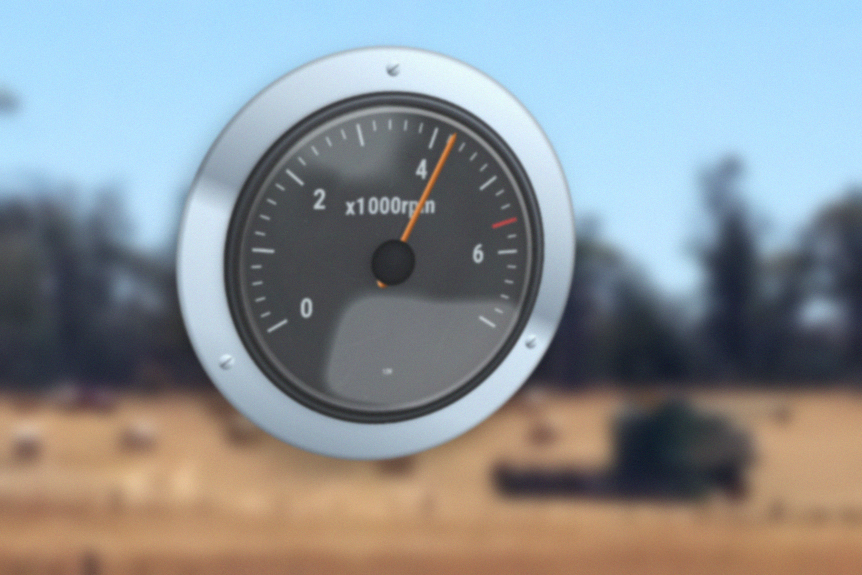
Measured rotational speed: 4200 rpm
